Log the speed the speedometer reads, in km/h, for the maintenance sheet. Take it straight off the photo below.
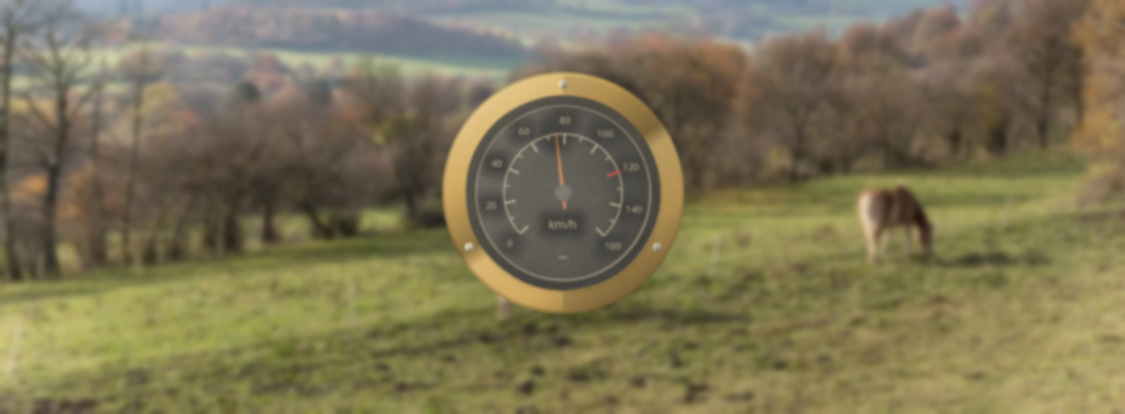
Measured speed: 75 km/h
